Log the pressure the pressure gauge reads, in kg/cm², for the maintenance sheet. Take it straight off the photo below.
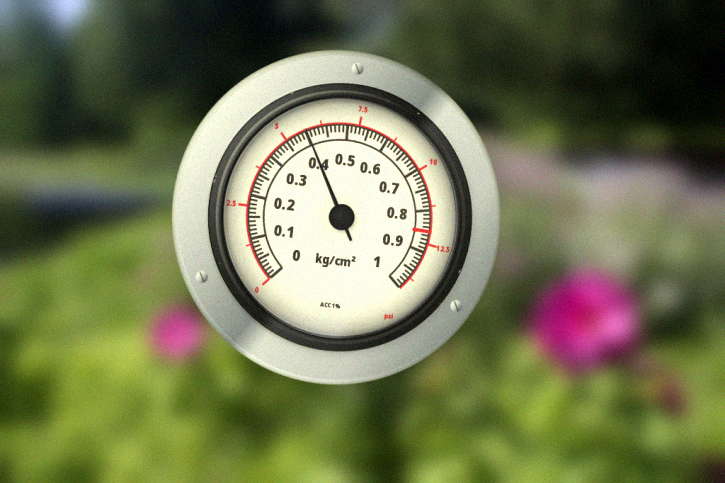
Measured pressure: 0.4 kg/cm²
